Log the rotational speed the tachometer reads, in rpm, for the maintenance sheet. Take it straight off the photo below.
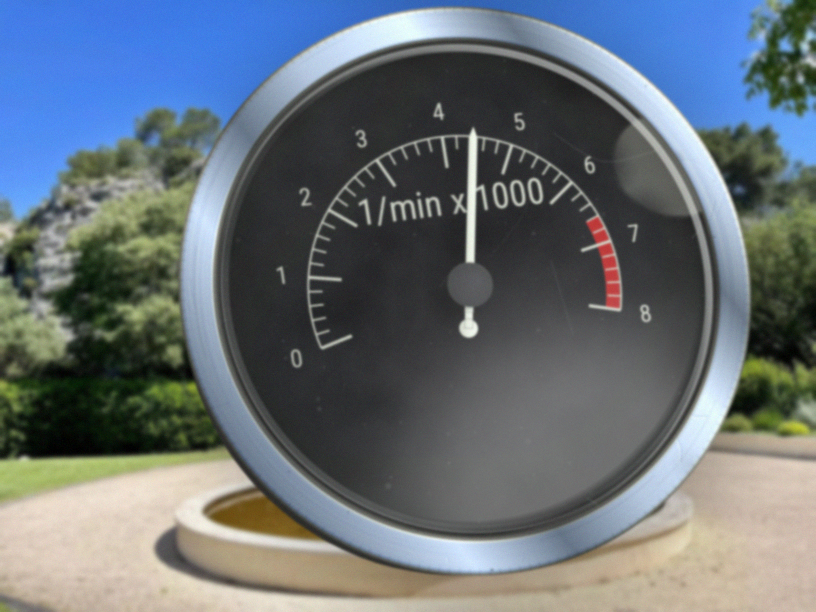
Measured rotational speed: 4400 rpm
